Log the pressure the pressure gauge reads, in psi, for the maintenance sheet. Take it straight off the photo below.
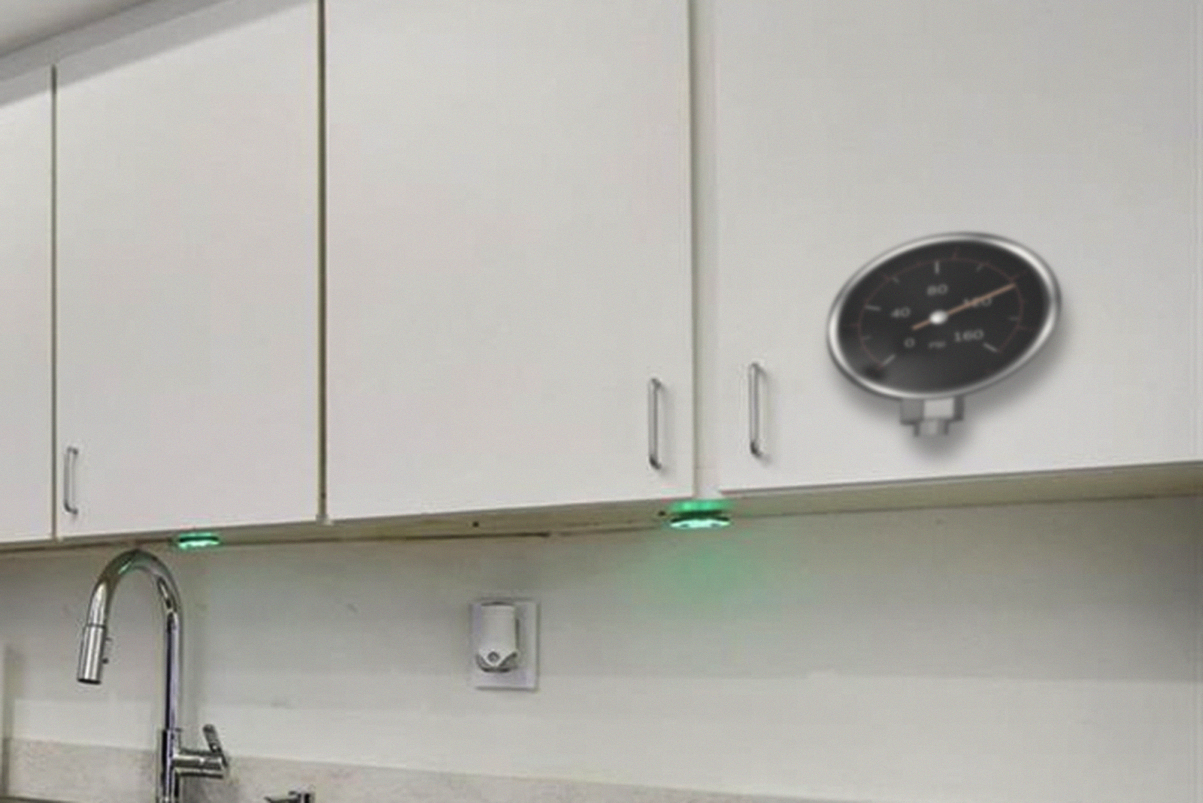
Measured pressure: 120 psi
